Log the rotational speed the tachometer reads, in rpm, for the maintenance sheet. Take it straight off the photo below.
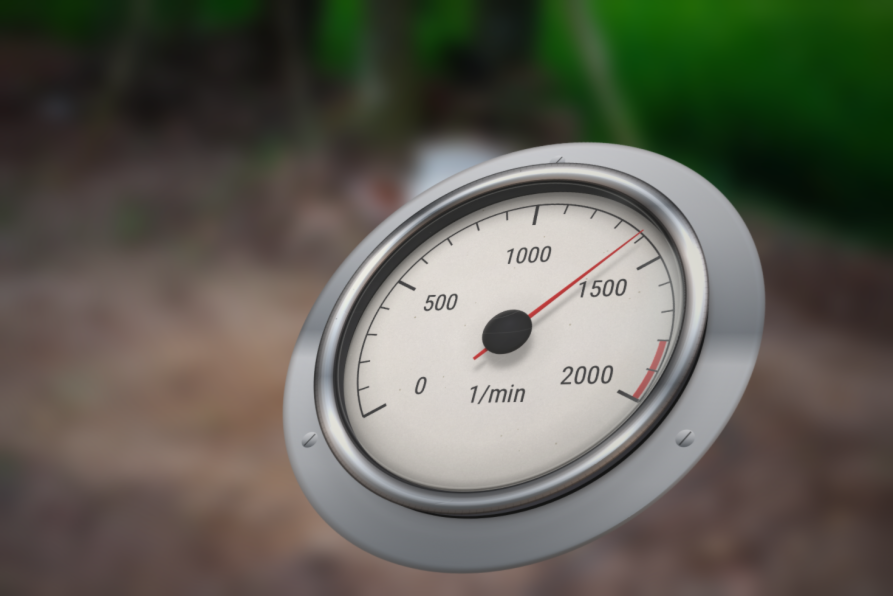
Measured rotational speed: 1400 rpm
